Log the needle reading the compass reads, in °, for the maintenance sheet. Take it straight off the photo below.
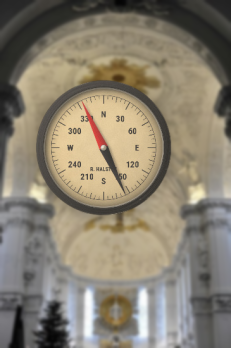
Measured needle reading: 335 °
